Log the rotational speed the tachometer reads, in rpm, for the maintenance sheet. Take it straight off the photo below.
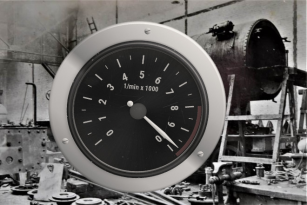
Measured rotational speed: 9750 rpm
